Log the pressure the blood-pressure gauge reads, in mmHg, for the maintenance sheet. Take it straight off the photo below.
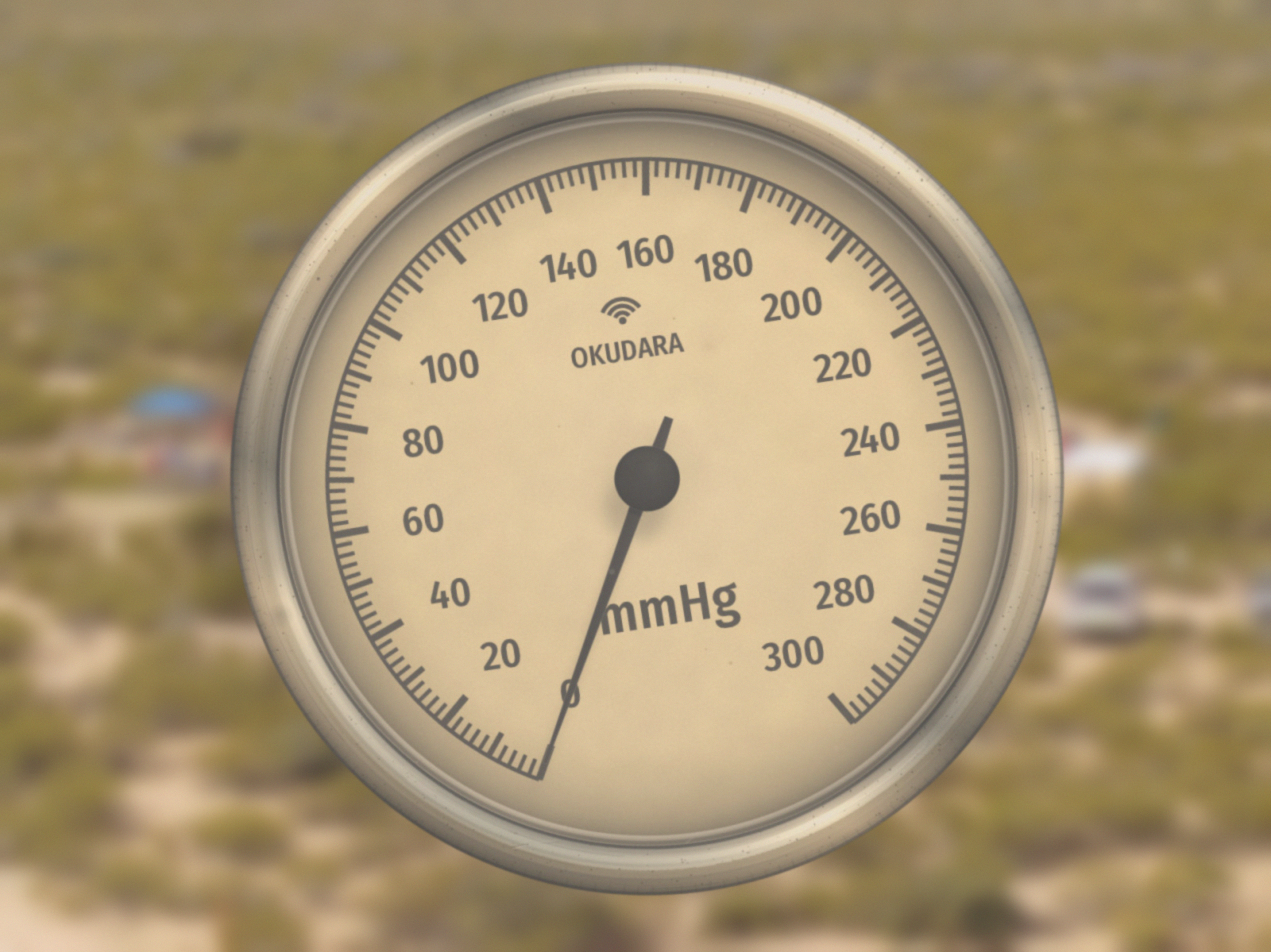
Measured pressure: 0 mmHg
